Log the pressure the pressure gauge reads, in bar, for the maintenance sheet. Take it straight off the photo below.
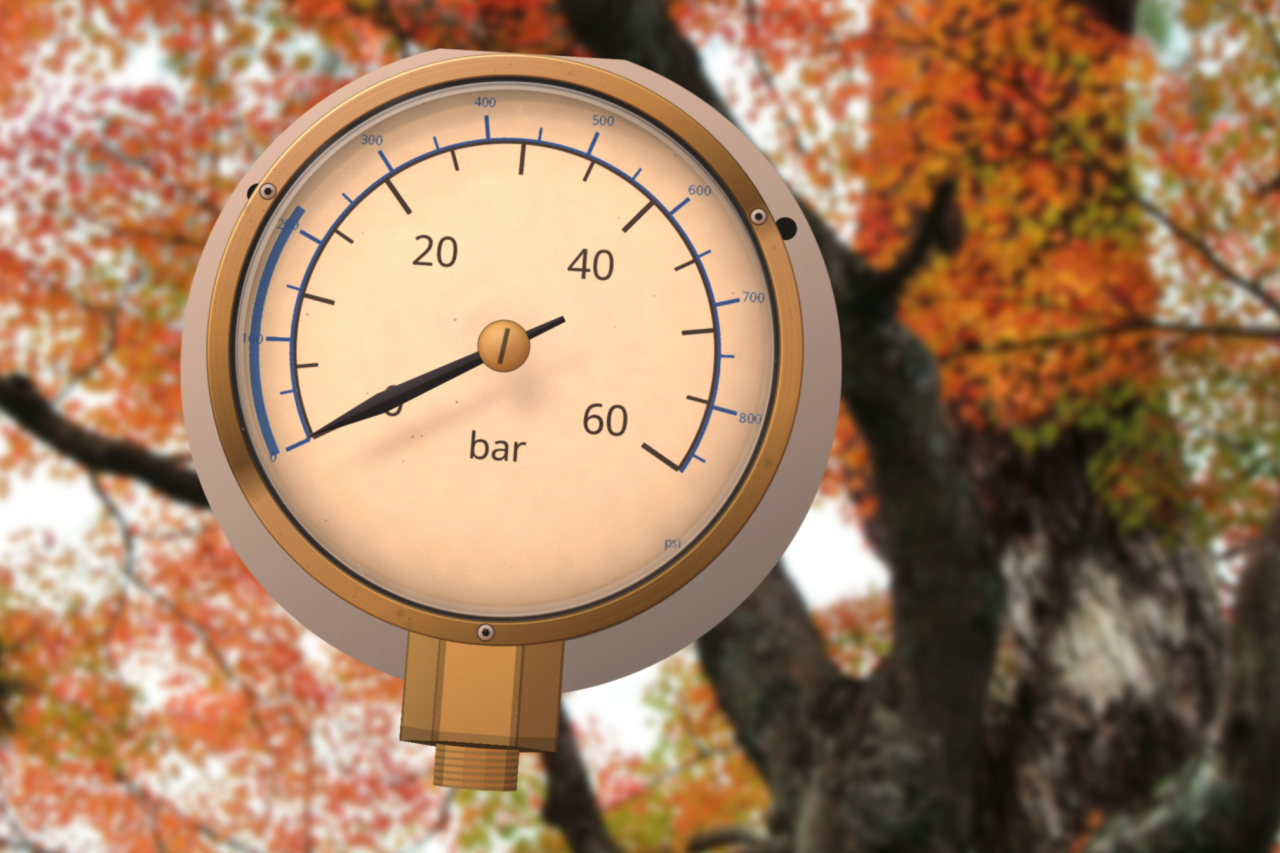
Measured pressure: 0 bar
